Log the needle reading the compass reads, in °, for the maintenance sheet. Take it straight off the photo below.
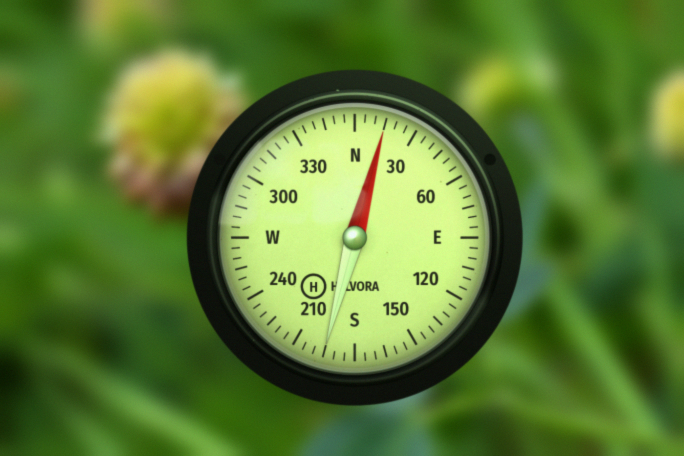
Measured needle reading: 15 °
